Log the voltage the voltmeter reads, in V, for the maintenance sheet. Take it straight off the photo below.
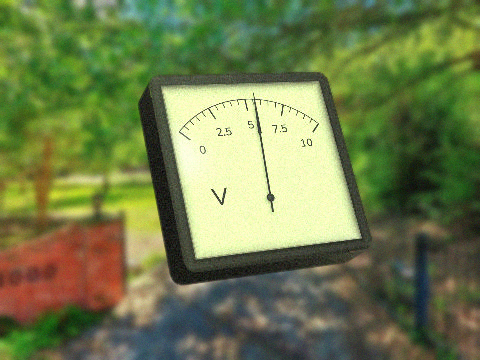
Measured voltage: 5.5 V
